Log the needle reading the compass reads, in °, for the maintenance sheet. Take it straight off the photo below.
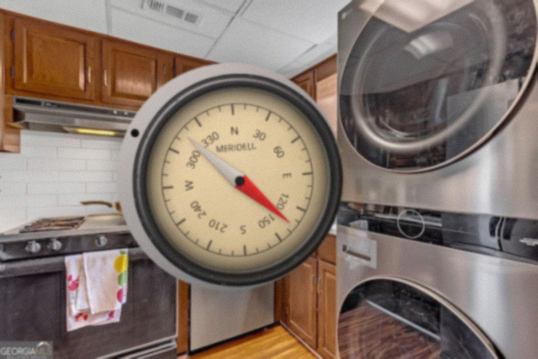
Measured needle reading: 135 °
